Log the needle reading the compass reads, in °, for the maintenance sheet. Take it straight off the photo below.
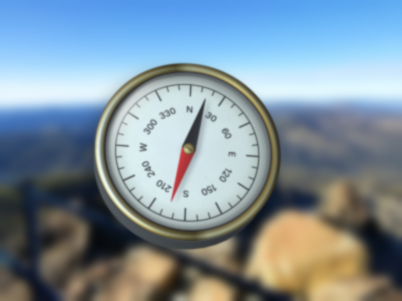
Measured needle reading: 195 °
